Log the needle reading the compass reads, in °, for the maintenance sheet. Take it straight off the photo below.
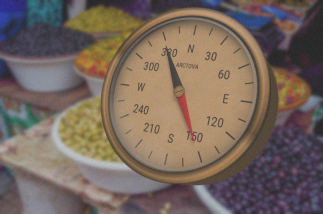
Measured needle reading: 150 °
